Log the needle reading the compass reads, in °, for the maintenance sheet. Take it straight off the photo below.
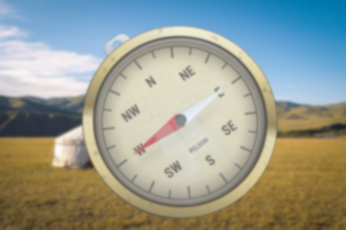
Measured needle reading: 270 °
